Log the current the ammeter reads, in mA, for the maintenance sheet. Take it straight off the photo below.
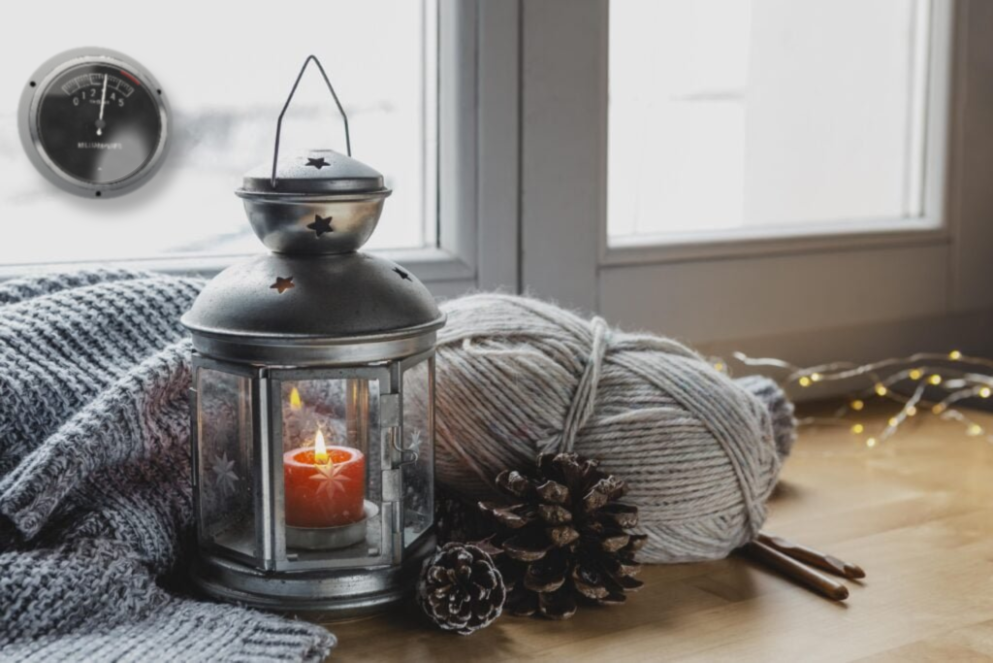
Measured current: 3 mA
